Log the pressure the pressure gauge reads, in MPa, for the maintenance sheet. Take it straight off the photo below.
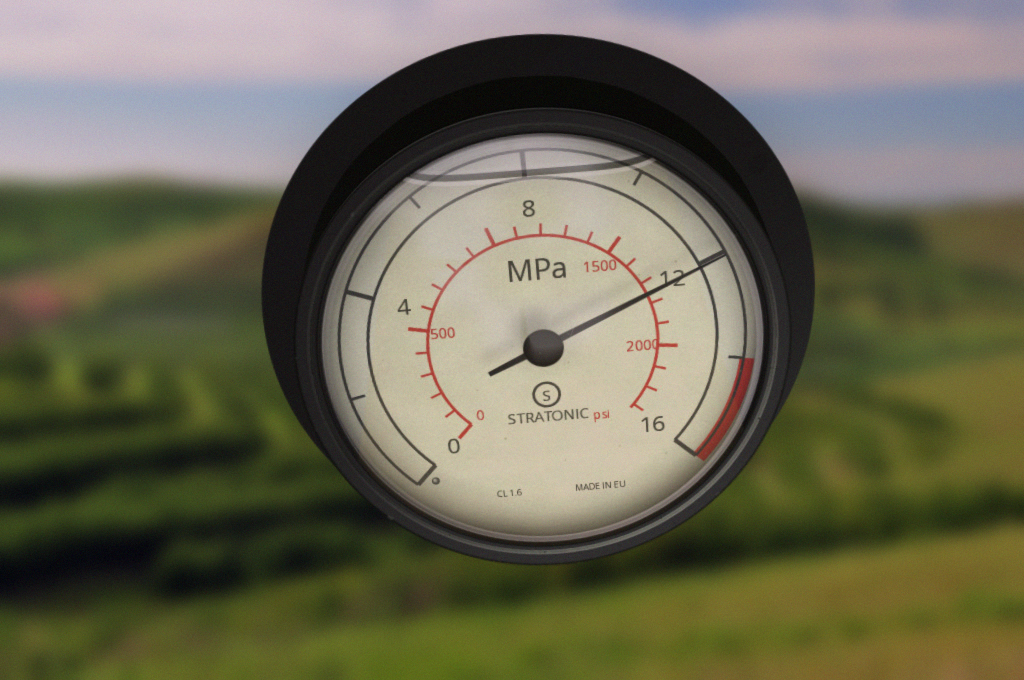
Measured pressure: 12 MPa
